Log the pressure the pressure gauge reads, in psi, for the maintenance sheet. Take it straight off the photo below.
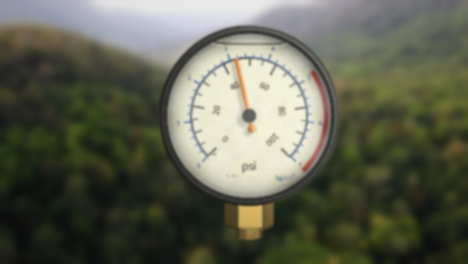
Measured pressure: 45 psi
